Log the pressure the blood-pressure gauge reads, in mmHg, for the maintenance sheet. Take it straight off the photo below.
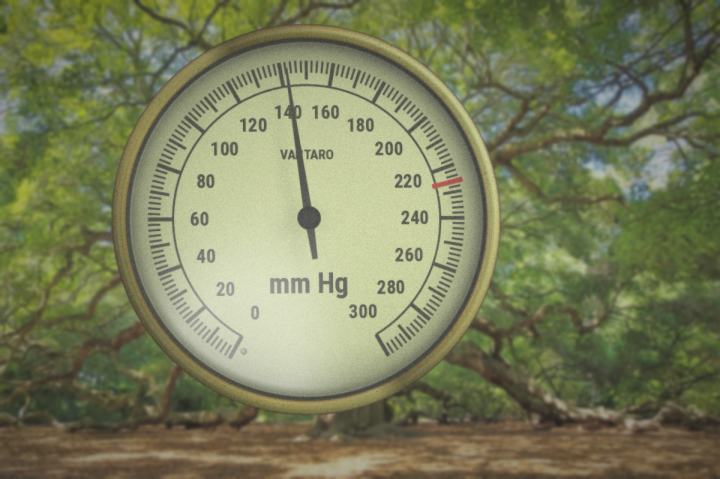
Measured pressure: 142 mmHg
